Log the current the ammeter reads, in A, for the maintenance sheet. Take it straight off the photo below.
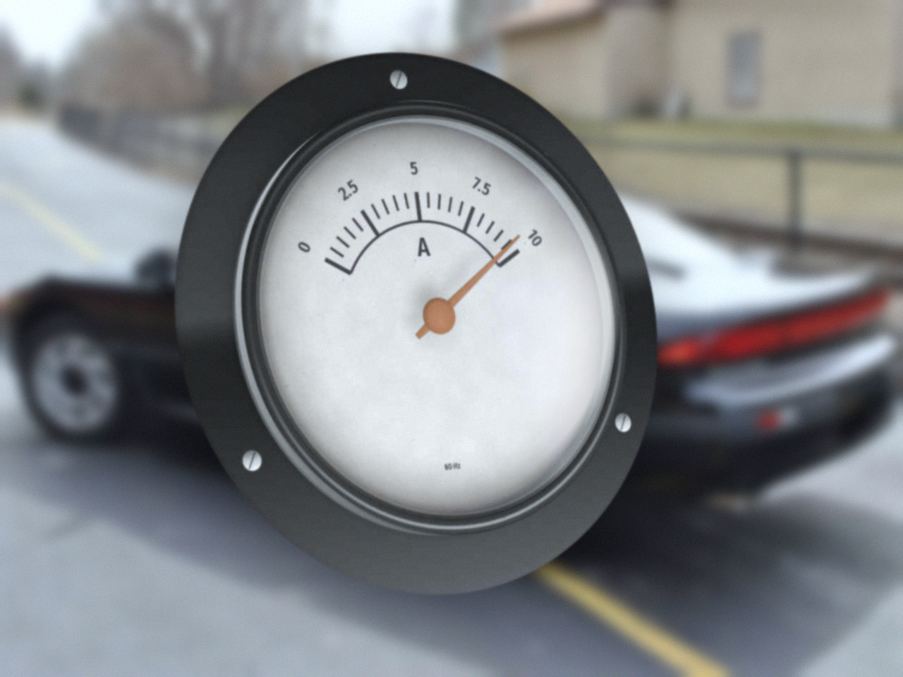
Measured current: 9.5 A
